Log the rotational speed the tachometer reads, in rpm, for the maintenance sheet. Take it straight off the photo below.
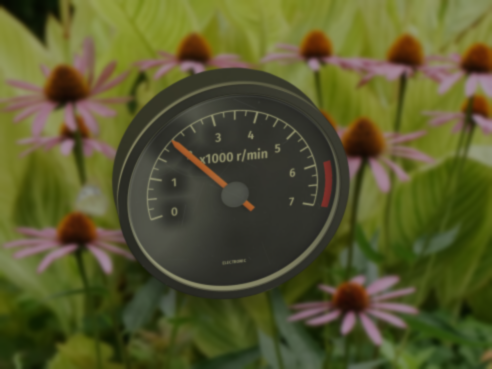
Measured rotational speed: 2000 rpm
